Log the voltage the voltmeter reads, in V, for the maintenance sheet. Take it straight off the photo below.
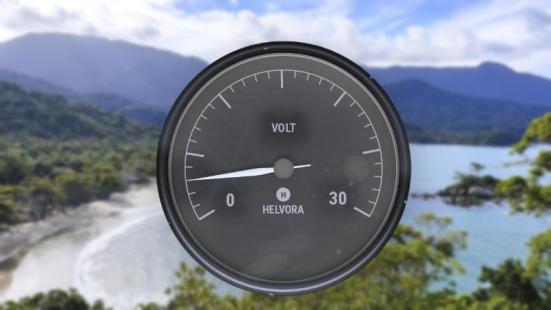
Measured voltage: 3 V
